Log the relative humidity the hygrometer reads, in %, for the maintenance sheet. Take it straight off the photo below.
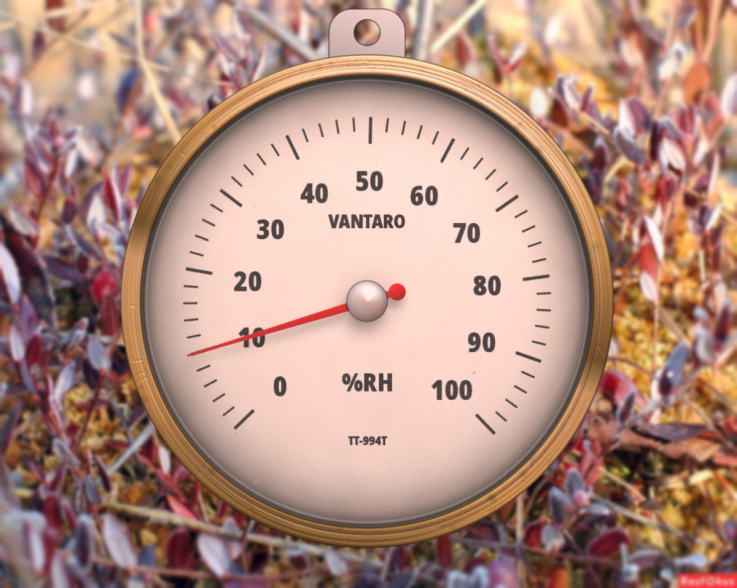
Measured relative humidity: 10 %
